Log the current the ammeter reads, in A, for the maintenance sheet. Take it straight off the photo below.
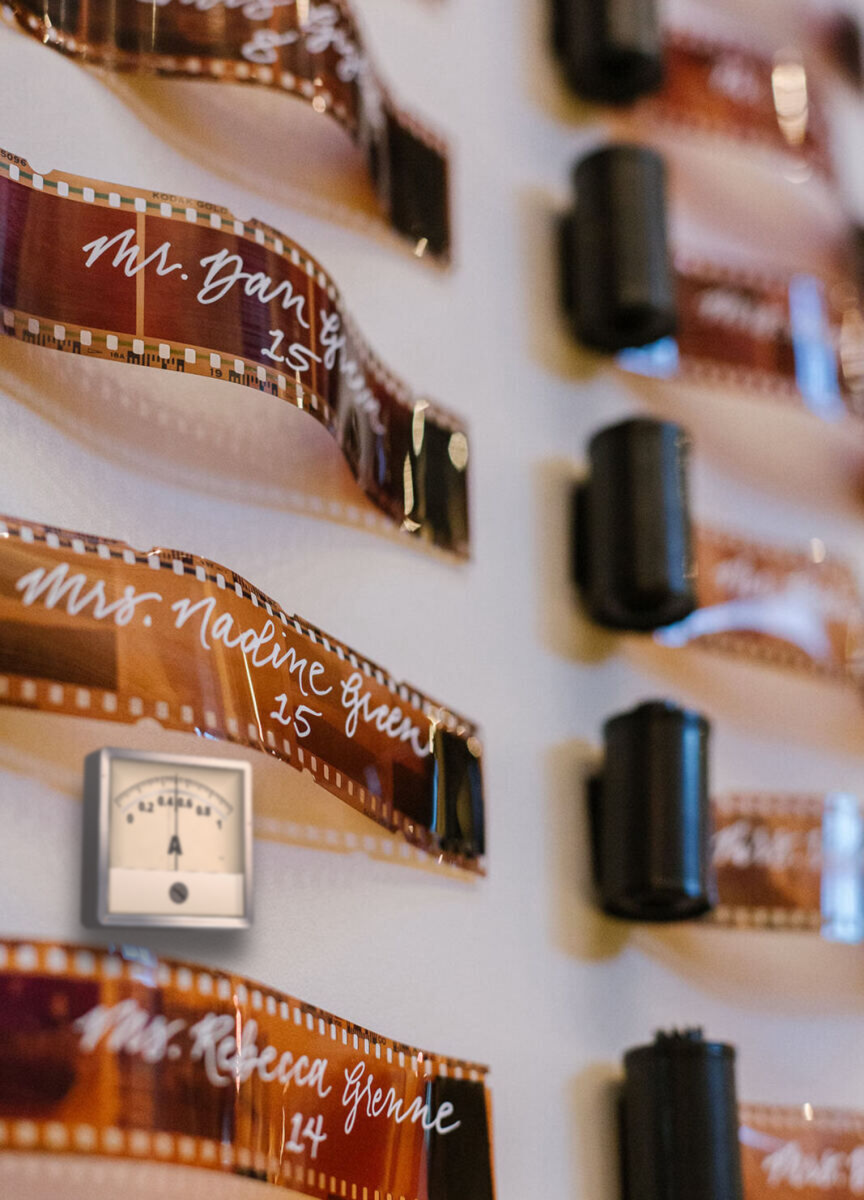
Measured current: 0.5 A
